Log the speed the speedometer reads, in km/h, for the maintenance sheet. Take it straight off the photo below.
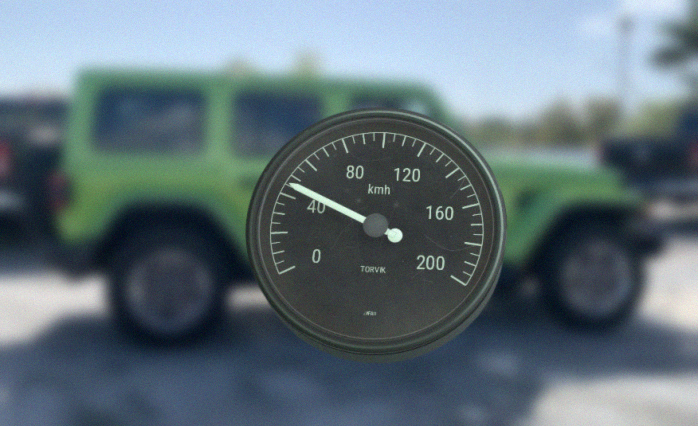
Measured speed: 45 km/h
